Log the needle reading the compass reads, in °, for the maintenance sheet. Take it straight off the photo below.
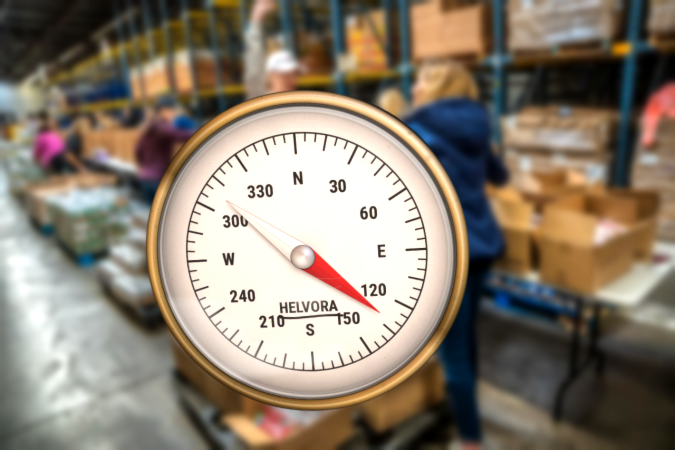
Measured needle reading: 130 °
